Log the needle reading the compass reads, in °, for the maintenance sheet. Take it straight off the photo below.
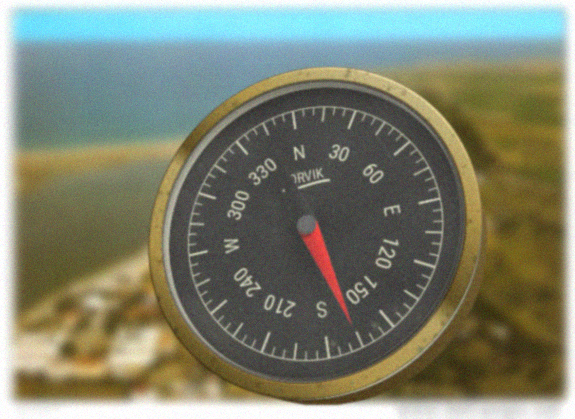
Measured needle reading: 165 °
